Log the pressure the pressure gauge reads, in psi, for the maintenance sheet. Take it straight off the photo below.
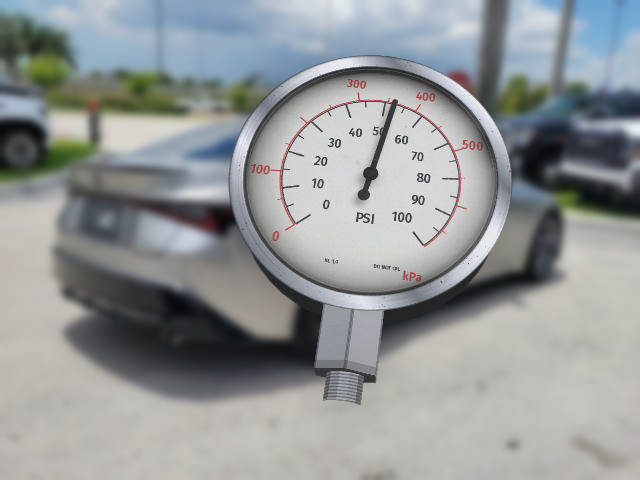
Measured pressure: 52.5 psi
